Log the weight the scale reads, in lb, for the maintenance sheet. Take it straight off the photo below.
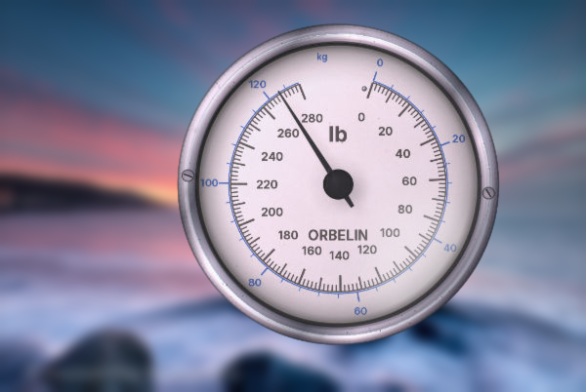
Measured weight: 270 lb
